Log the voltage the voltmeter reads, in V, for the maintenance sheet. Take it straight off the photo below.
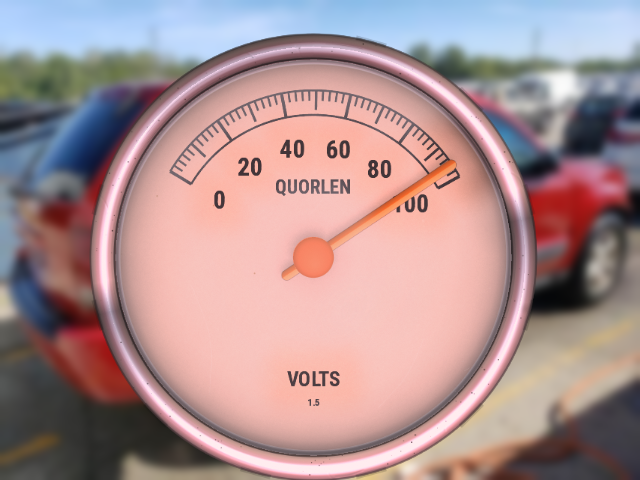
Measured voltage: 96 V
